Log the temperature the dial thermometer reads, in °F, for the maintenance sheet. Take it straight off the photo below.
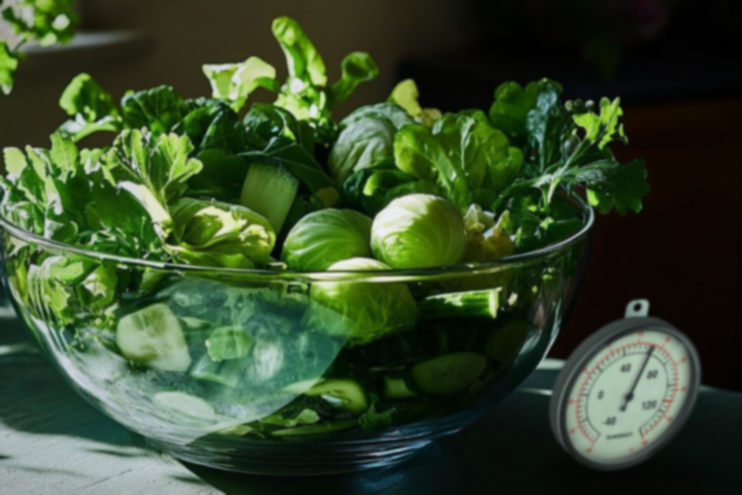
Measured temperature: 60 °F
